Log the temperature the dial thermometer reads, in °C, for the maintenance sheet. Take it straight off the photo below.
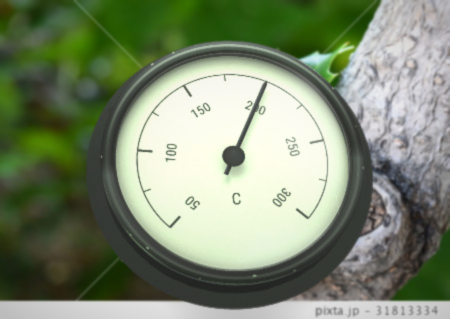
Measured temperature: 200 °C
